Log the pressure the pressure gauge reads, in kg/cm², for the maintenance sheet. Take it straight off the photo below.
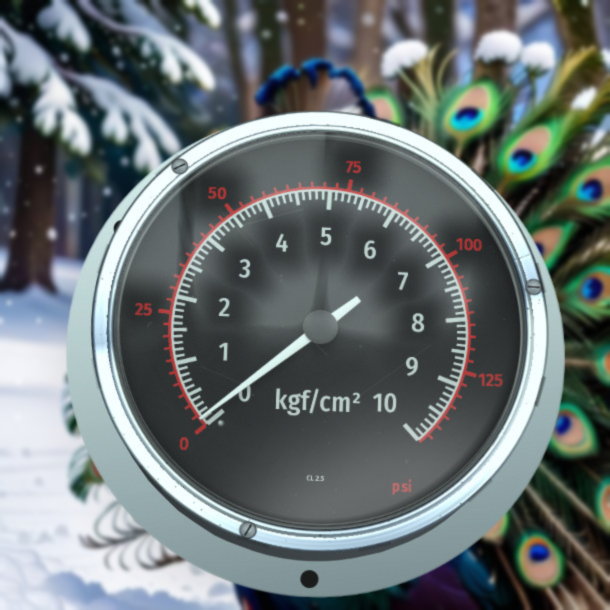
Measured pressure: 0.1 kg/cm²
